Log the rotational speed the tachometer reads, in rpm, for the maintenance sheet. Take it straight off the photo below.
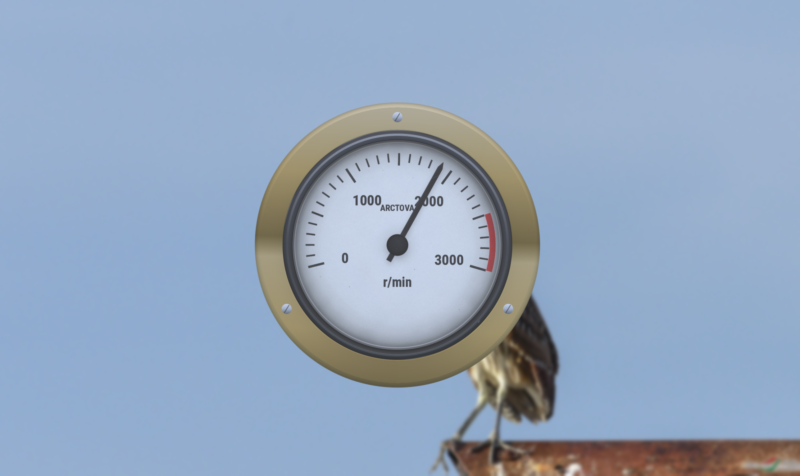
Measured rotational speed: 1900 rpm
